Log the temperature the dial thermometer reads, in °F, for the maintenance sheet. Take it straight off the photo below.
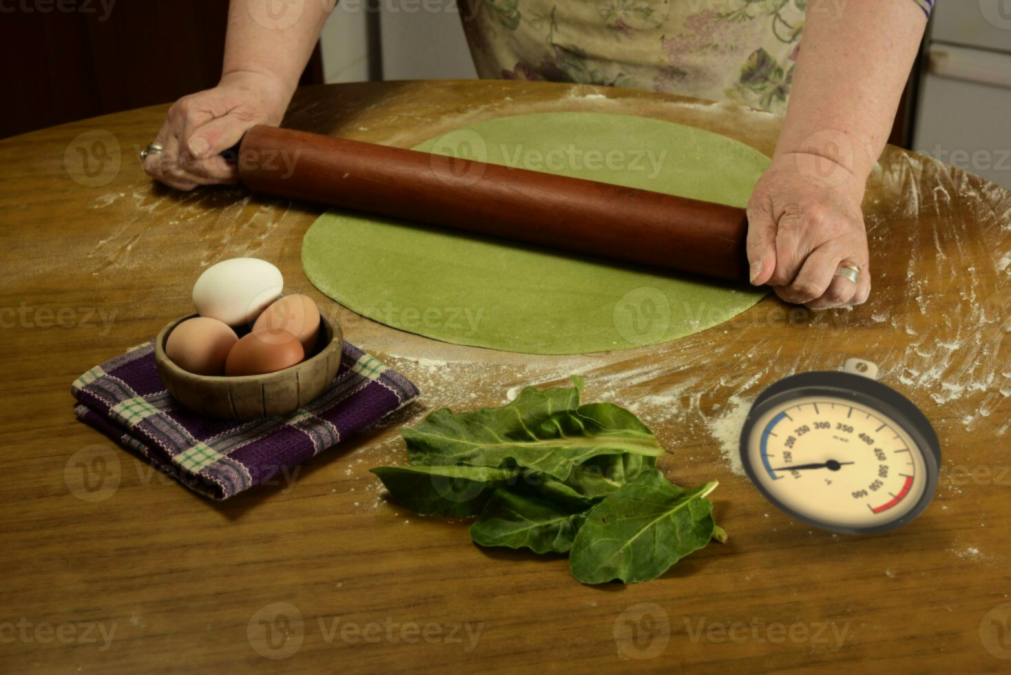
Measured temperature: 125 °F
